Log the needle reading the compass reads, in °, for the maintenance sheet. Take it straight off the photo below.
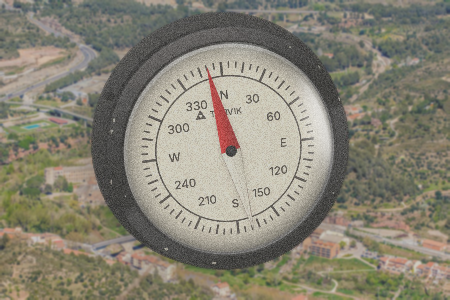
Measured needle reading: 350 °
